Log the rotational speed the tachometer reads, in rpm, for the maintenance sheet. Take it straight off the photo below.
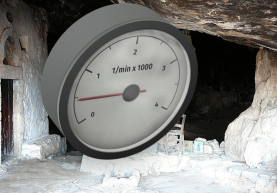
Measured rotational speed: 500 rpm
